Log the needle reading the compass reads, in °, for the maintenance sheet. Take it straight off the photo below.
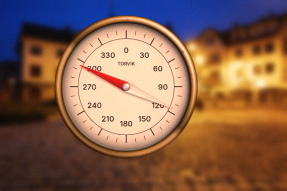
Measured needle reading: 295 °
